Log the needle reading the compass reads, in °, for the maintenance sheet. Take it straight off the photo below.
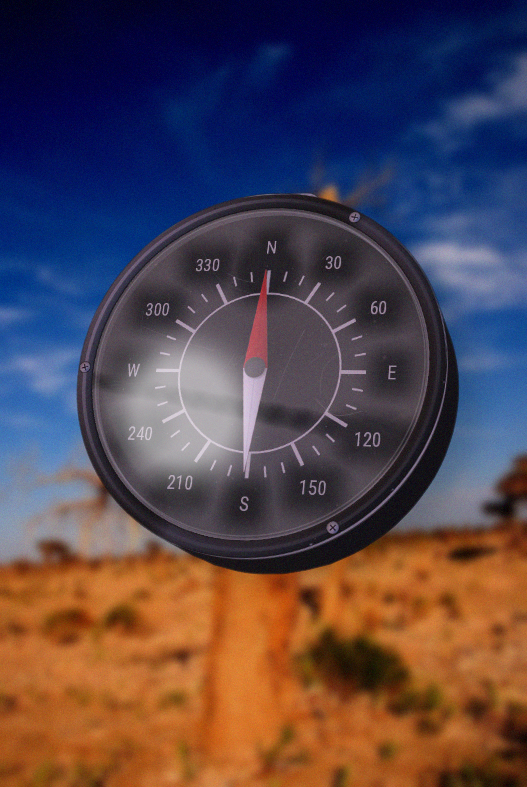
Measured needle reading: 0 °
